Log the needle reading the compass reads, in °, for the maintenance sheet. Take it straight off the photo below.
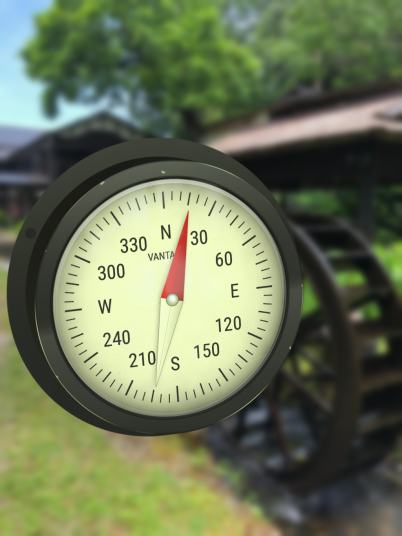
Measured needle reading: 15 °
